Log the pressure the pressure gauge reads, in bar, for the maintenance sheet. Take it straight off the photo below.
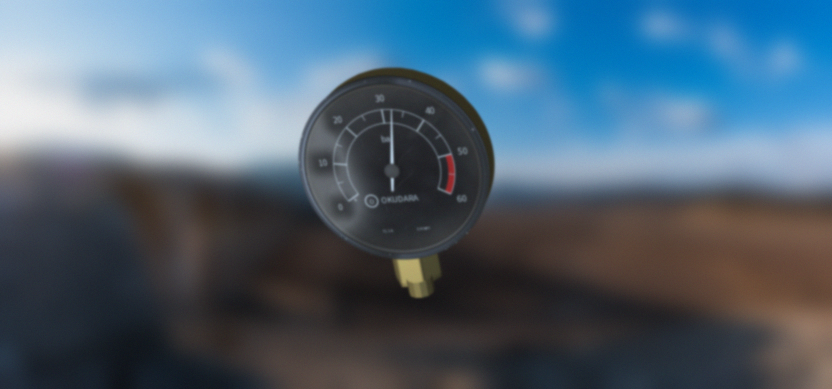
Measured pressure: 32.5 bar
